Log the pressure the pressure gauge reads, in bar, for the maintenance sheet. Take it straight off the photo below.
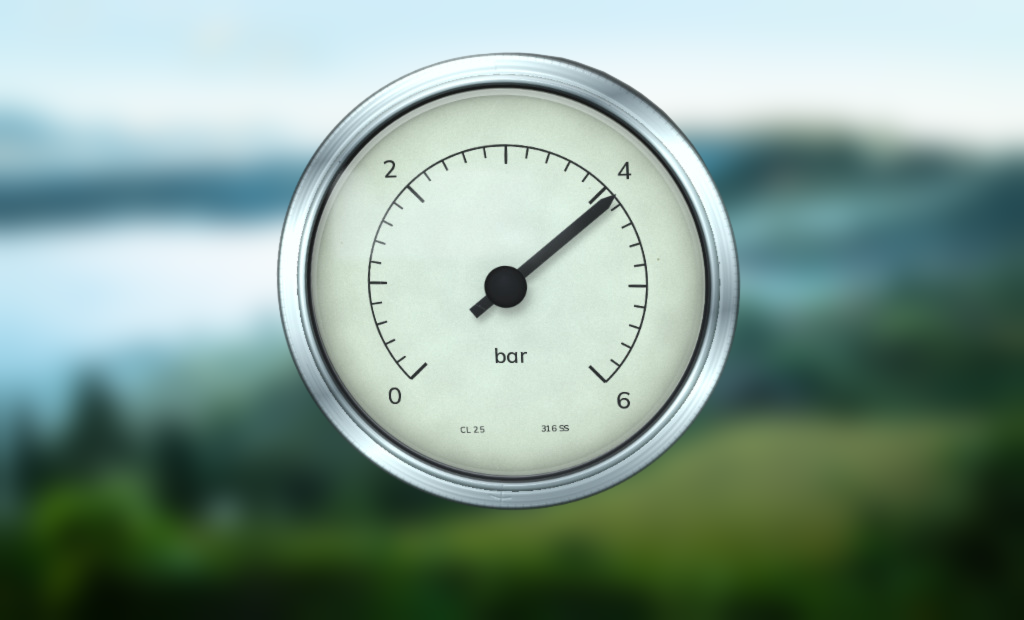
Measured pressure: 4.1 bar
